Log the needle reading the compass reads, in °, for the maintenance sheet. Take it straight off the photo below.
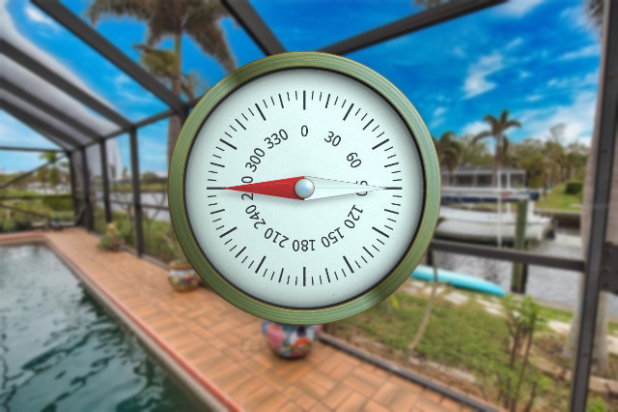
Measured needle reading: 270 °
